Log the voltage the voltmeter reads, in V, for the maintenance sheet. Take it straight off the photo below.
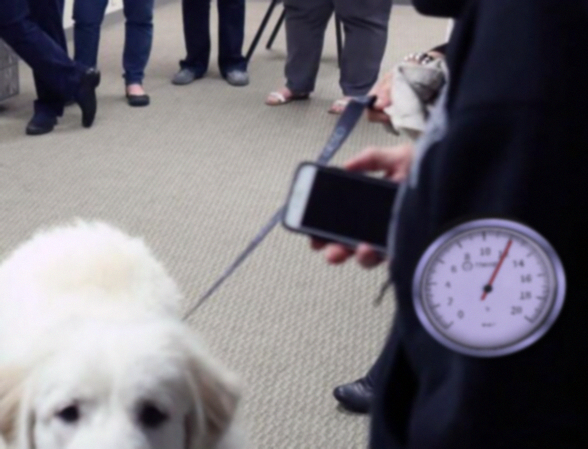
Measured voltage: 12 V
